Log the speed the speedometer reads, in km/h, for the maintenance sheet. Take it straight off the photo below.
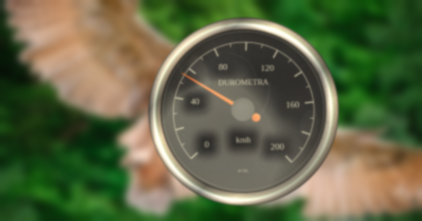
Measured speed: 55 km/h
